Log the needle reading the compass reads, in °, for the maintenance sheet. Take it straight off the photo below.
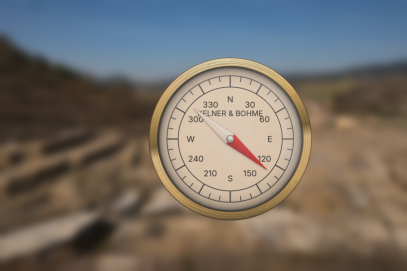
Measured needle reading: 130 °
